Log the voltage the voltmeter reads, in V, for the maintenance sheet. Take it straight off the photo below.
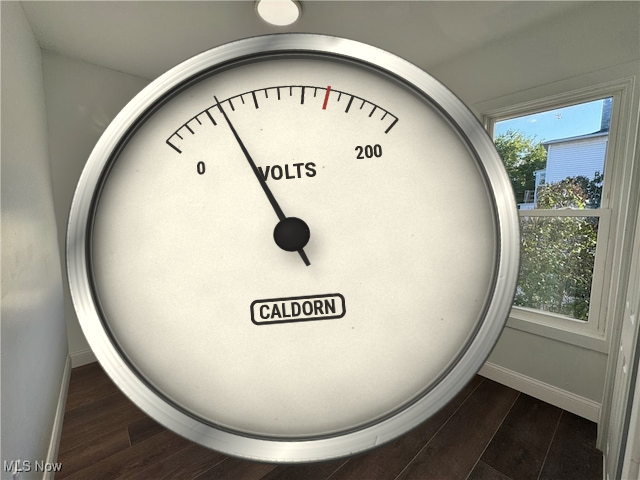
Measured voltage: 50 V
